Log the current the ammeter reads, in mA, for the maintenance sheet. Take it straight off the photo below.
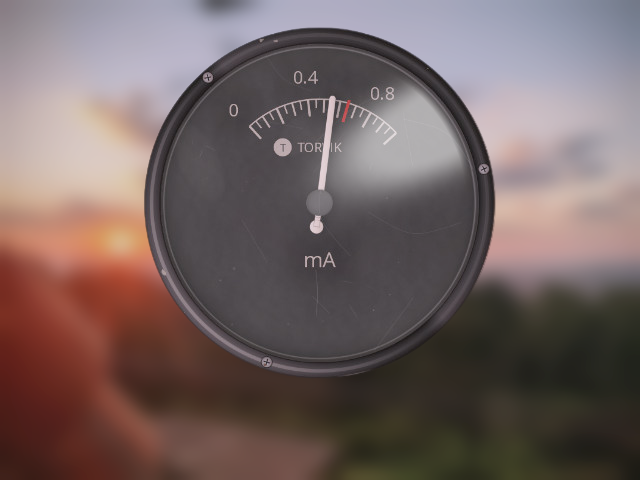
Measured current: 0.55 mA
